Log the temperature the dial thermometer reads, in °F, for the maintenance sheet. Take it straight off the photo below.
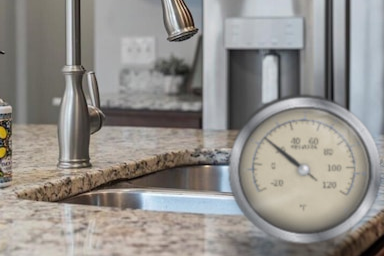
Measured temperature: 20 °F
